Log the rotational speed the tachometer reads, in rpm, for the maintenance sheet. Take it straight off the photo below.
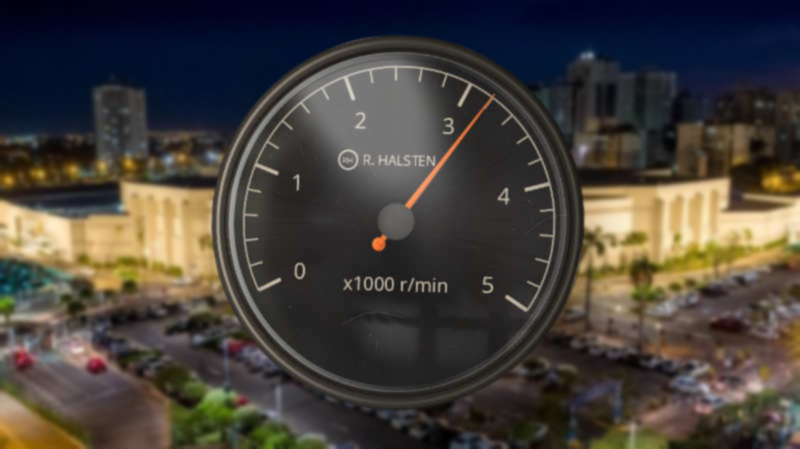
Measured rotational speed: 3200 rpm
